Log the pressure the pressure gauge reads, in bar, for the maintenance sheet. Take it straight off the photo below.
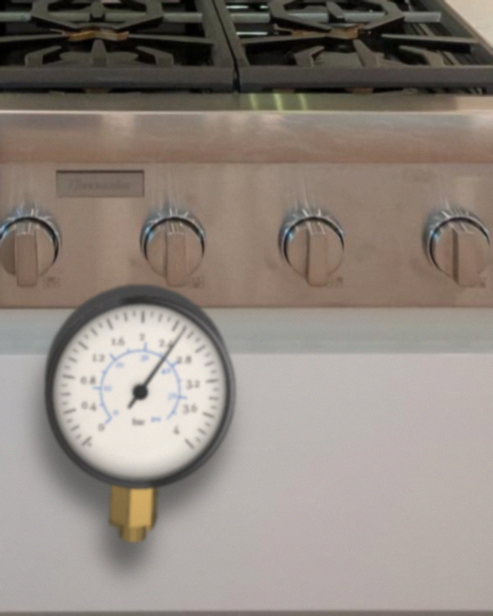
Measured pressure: 2.5 bar
